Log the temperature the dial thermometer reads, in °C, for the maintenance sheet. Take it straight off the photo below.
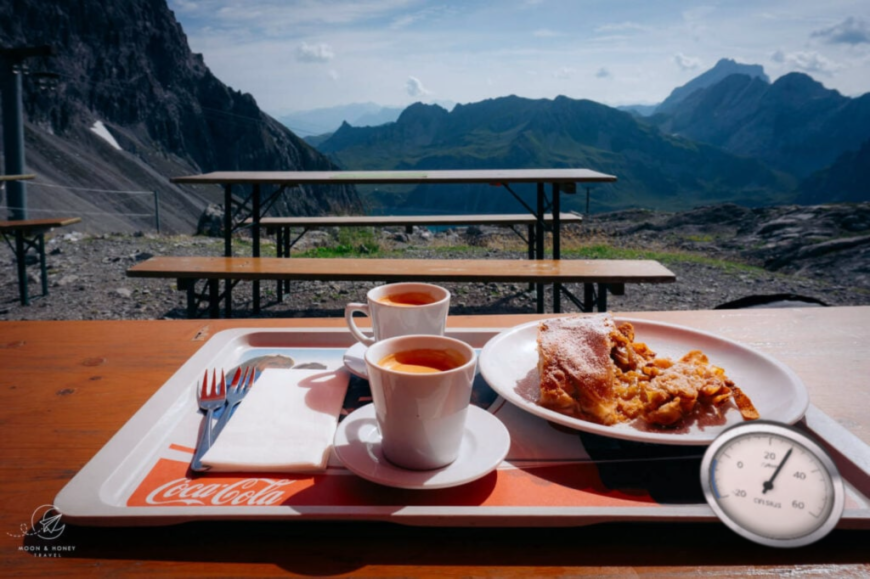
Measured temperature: 28 °C
